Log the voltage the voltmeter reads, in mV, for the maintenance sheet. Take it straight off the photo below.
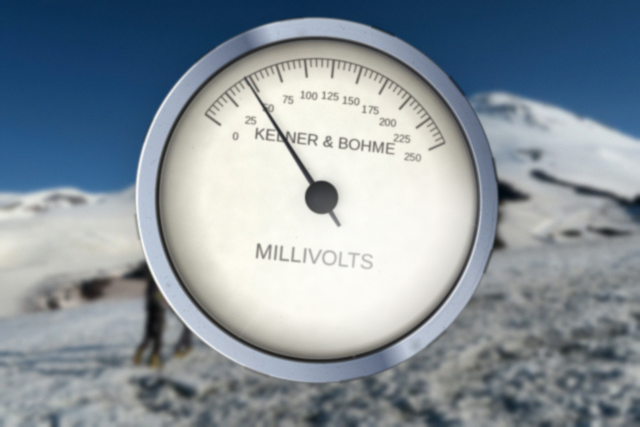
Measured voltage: 45 mV
